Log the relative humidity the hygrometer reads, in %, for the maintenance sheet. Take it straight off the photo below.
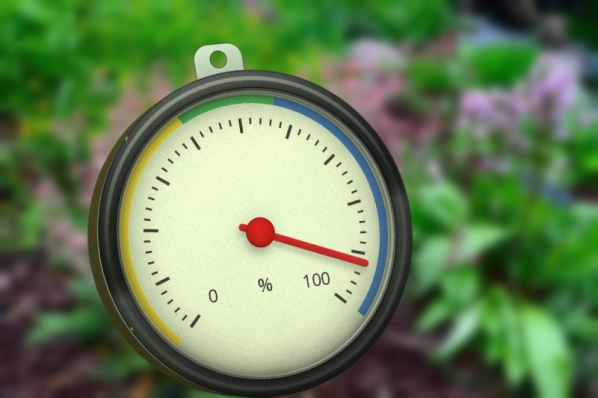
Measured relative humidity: 92 %
